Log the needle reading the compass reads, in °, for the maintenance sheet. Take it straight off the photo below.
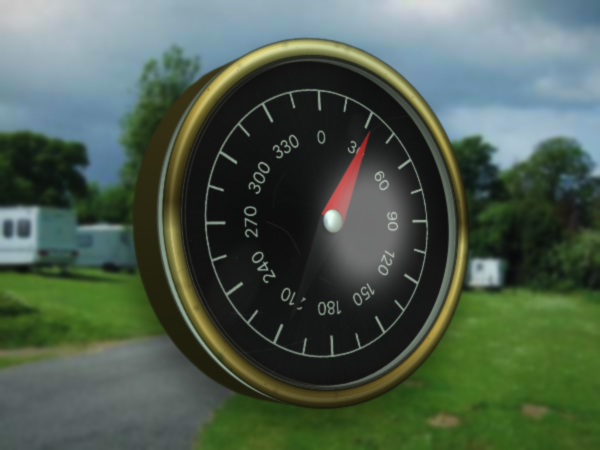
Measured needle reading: 30 °
